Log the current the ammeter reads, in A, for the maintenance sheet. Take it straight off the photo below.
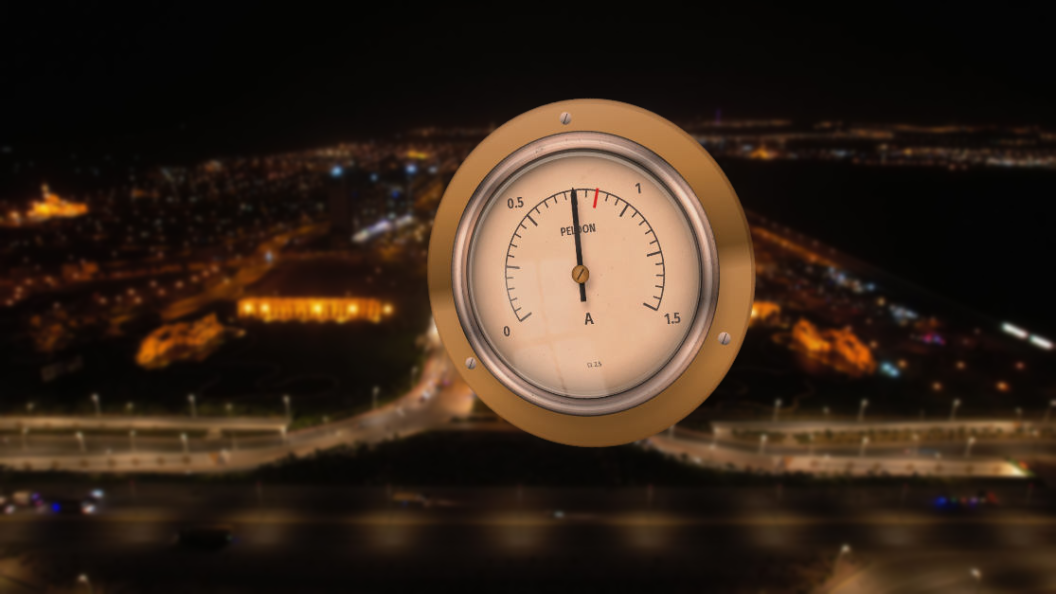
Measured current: 0.75 A
